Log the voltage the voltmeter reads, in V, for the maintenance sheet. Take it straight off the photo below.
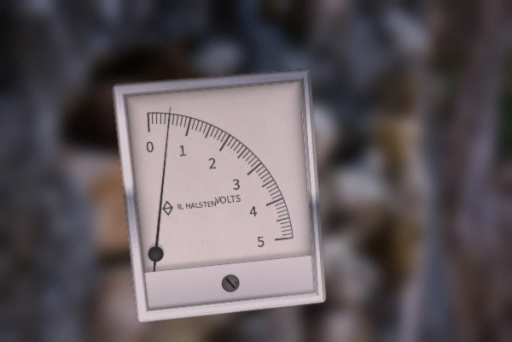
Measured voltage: 0.5 V
